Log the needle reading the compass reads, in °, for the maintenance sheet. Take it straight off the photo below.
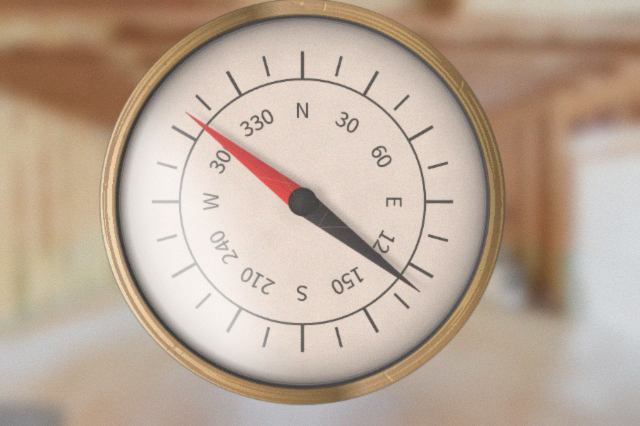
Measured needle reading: 307.5 °
